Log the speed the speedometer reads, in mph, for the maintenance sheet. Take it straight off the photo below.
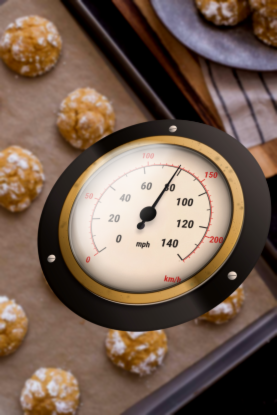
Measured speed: 80 mph
